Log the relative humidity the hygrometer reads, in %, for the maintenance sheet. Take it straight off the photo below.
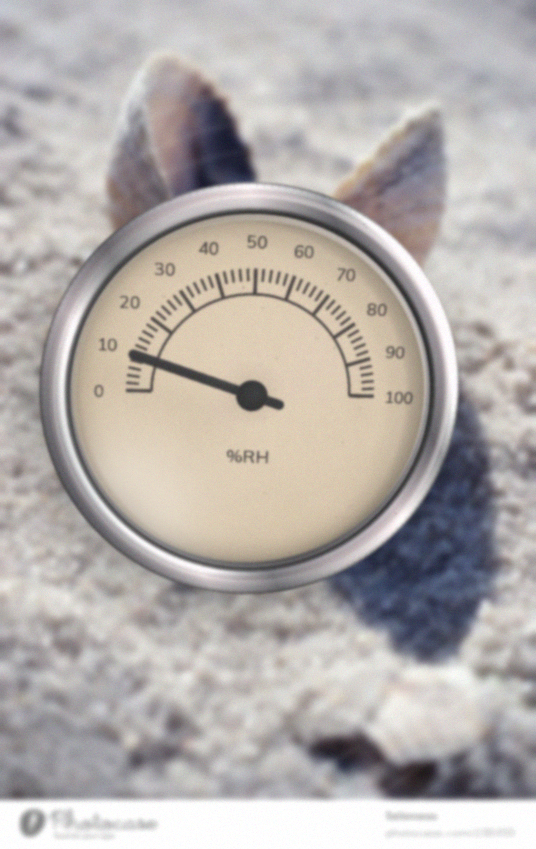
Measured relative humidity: 10 %
